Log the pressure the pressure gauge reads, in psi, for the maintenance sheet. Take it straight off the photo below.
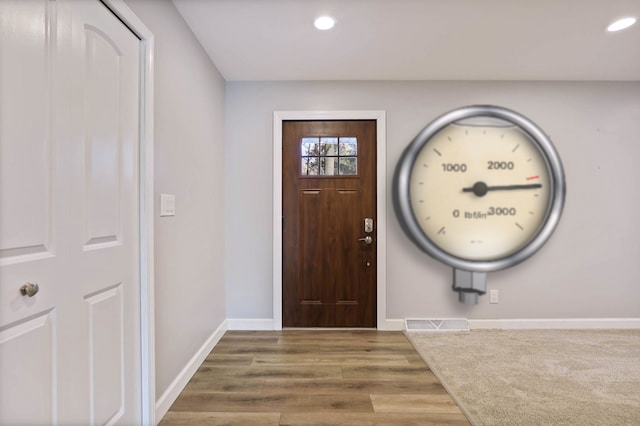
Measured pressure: 2500 psi
